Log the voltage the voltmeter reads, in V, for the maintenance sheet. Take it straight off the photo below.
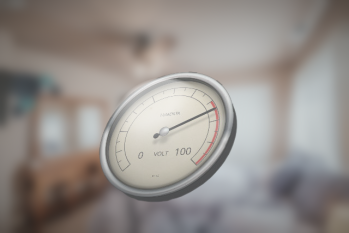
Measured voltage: 75 V
